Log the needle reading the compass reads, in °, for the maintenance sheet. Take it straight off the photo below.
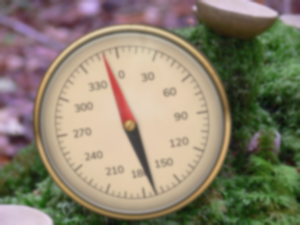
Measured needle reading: 350 °
